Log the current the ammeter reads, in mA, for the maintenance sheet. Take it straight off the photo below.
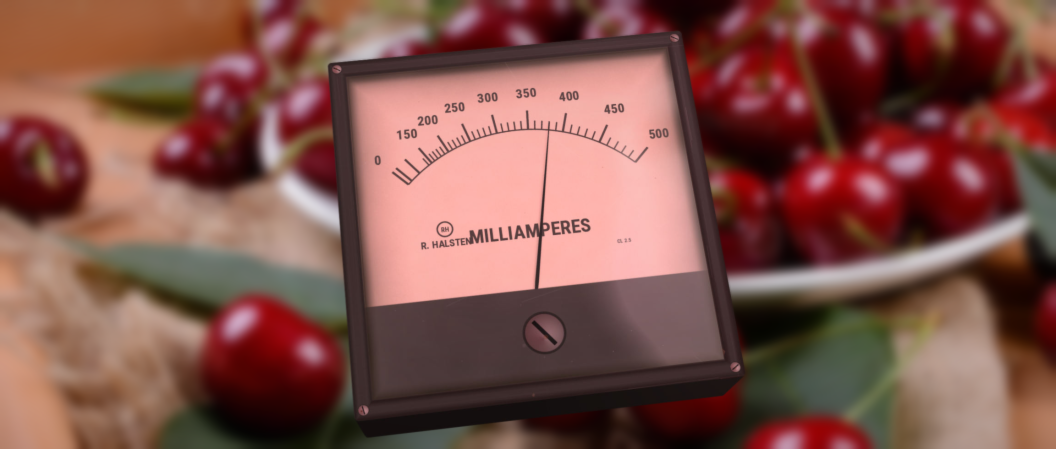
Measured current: 380 mA
